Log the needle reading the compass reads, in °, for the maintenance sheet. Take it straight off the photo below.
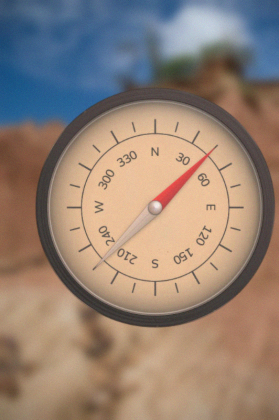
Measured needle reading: 45 °
